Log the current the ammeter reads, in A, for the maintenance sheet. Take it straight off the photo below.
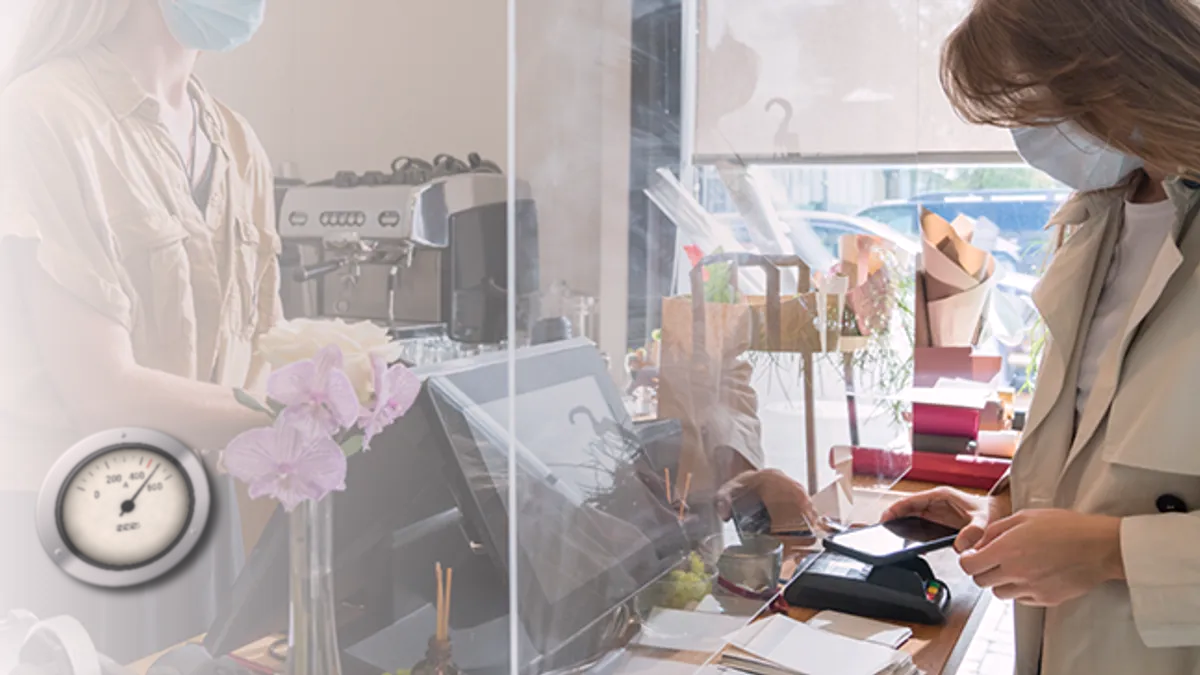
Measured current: 500 A
